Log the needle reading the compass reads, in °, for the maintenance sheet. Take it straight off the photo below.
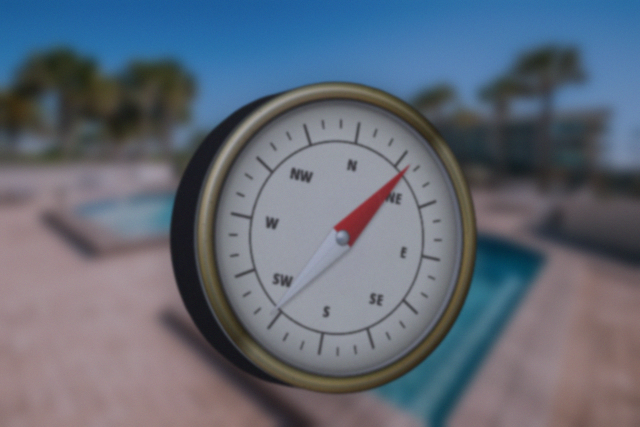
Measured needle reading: 35 °
